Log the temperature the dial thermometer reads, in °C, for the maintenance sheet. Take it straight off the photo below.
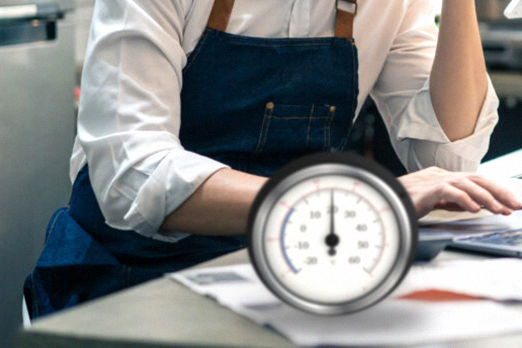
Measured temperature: 20 °C
